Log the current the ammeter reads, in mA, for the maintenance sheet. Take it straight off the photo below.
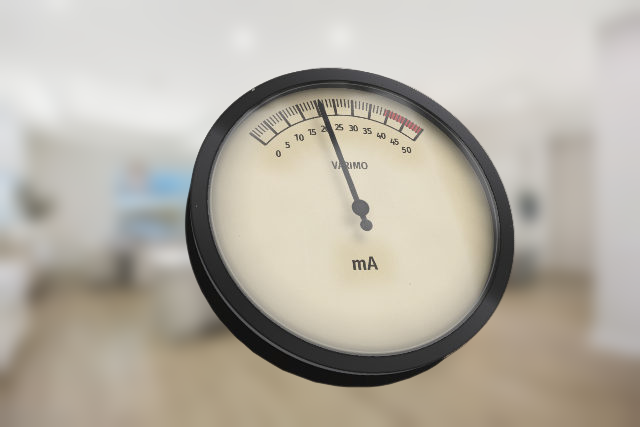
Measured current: 20 mA
